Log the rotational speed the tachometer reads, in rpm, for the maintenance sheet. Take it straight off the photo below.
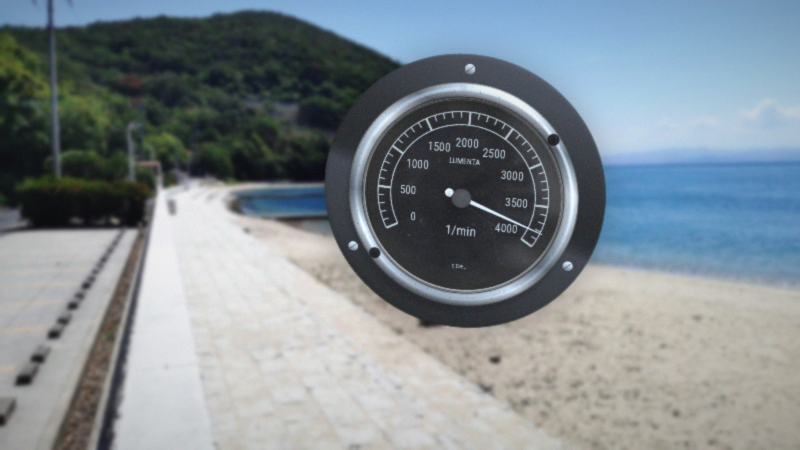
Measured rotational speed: 3800 rpm
